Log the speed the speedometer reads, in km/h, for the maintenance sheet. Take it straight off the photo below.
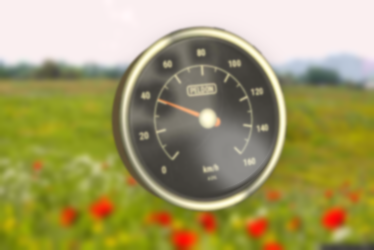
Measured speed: 40 km/h
